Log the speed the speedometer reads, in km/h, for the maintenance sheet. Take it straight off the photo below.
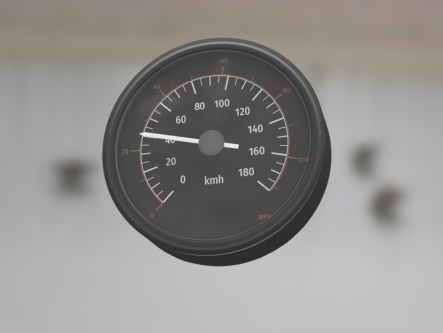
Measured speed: 40 km/h
